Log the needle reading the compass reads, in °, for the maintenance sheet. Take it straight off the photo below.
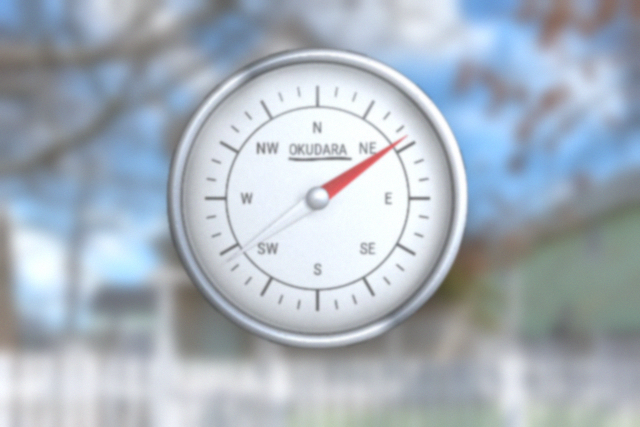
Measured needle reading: 55 °
